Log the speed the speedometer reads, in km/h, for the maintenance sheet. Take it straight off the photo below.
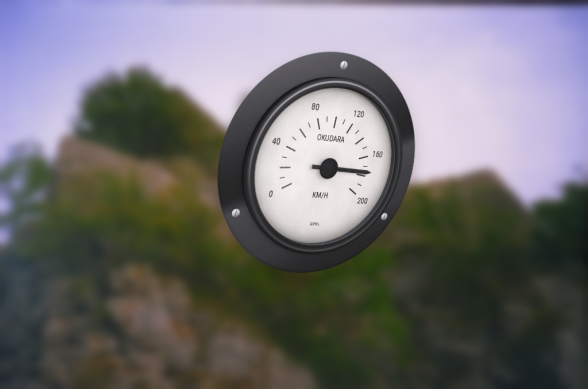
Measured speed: 175 km/h
